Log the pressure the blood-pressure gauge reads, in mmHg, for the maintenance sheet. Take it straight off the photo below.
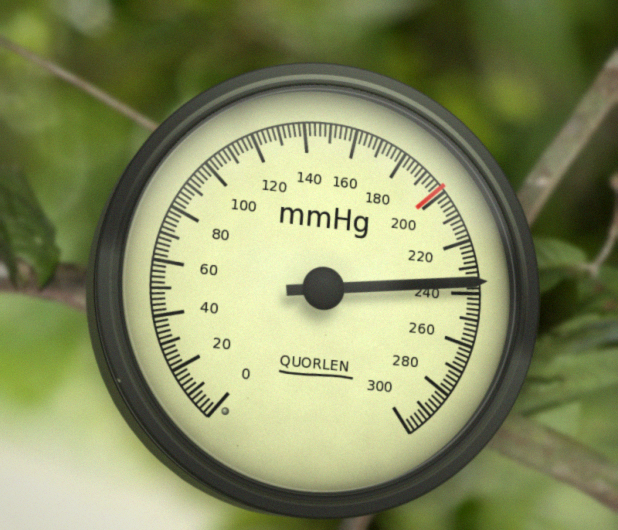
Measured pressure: 236 mmHg
